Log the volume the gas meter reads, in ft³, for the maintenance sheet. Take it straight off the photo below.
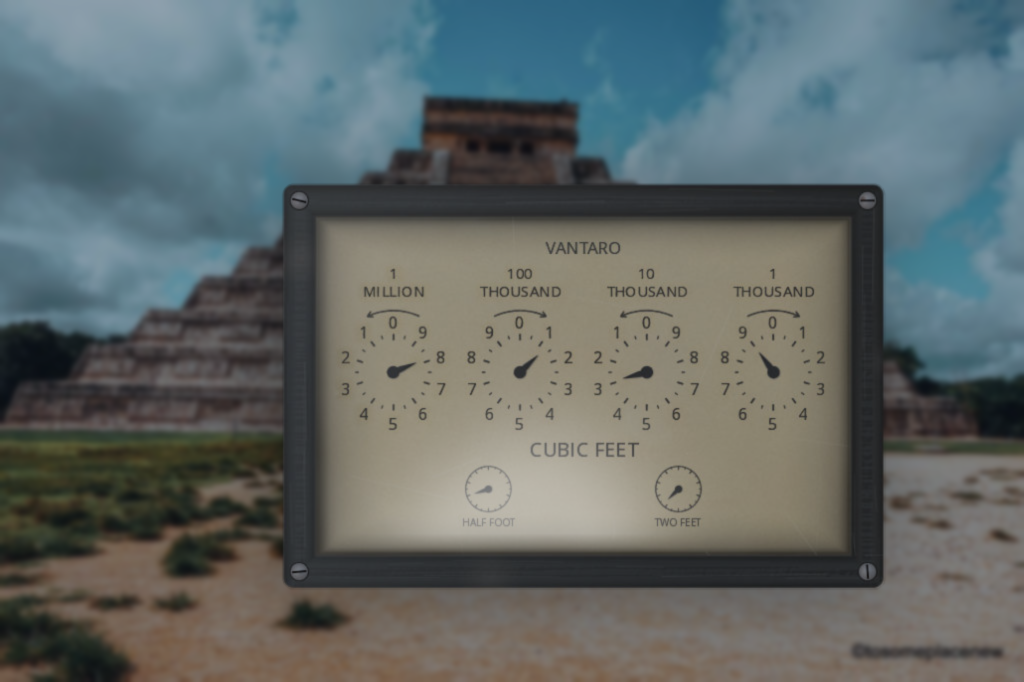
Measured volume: 812900 ft³
